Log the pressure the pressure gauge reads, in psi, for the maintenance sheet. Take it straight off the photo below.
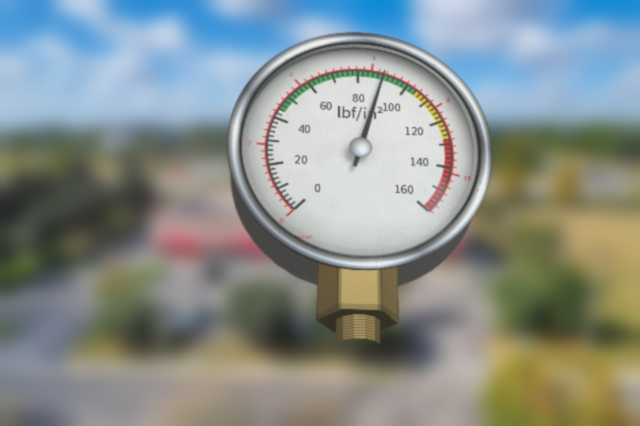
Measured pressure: 90 psi
